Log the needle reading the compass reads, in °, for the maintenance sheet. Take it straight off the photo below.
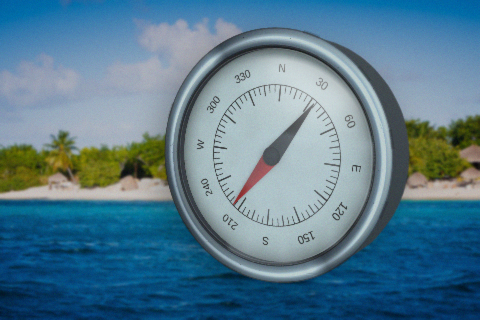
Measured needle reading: 215 °
